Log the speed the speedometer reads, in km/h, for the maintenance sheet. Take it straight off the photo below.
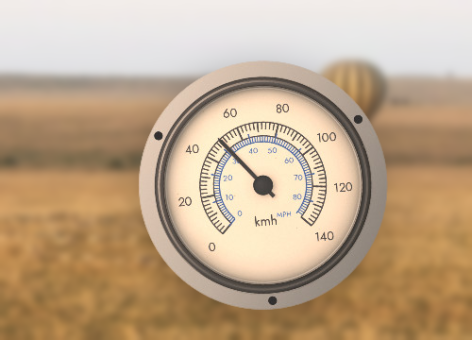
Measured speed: 50 km/h
